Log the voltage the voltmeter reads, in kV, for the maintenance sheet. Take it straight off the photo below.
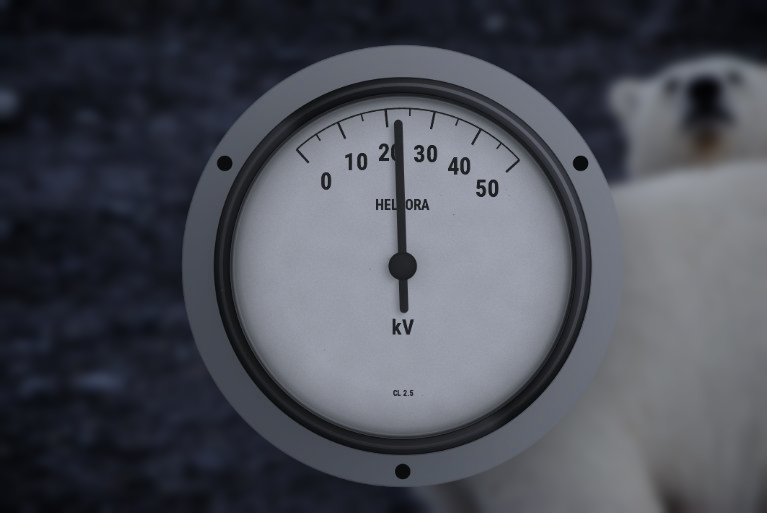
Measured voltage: 22.5 kV
